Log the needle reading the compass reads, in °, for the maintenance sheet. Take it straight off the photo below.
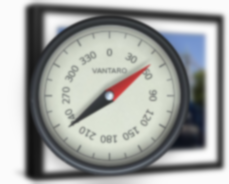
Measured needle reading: 52.5 °
